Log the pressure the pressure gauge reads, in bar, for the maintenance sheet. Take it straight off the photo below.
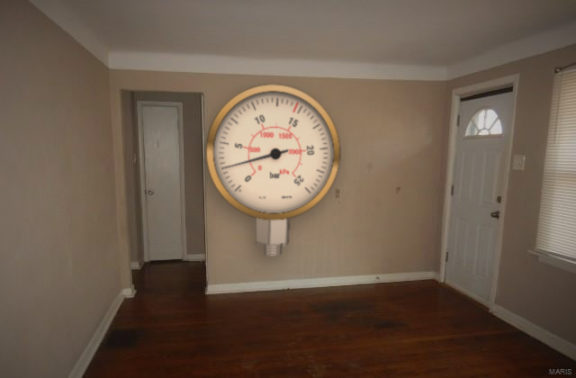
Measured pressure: 2.5 bar
